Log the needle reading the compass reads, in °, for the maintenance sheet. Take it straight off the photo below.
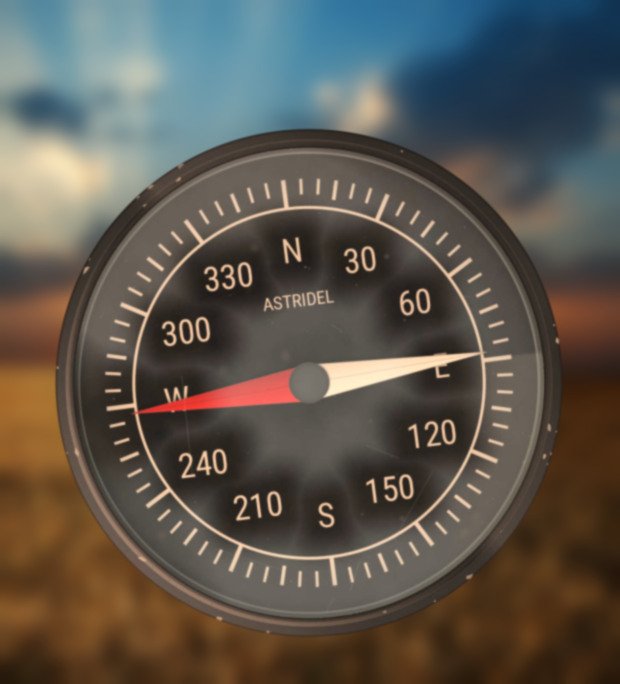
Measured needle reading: 267.5 °
